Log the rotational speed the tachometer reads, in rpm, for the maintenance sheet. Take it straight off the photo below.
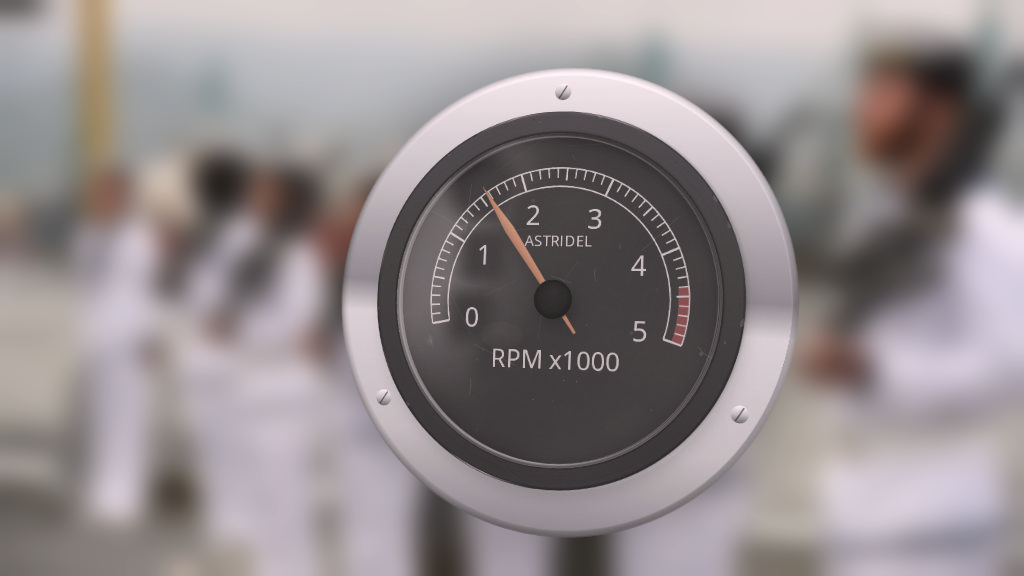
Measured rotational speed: 1600 rpm
